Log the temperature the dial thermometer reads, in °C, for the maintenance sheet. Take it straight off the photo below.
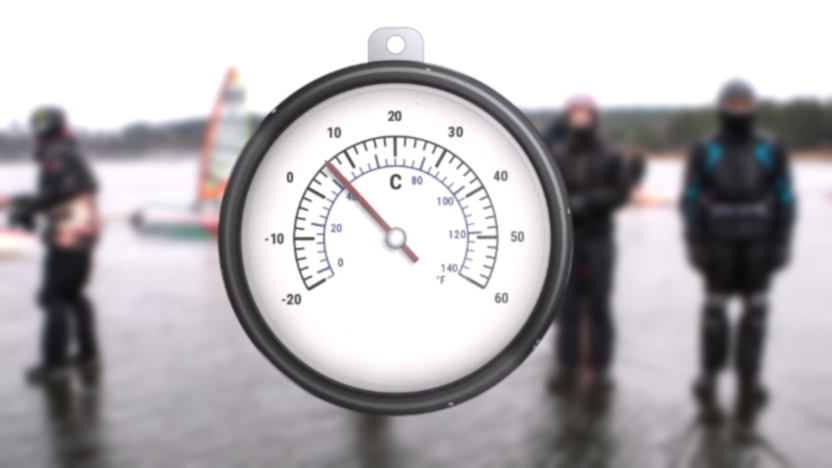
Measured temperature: 6 °C
